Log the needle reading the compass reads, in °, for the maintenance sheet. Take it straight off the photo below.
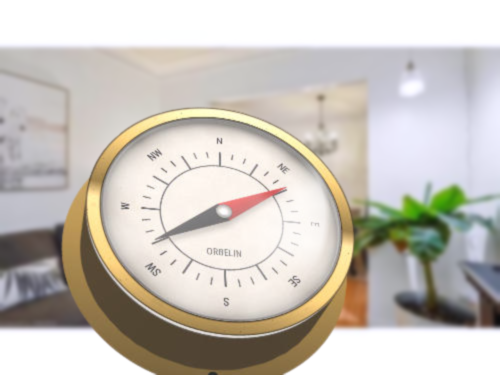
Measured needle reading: 60 °
